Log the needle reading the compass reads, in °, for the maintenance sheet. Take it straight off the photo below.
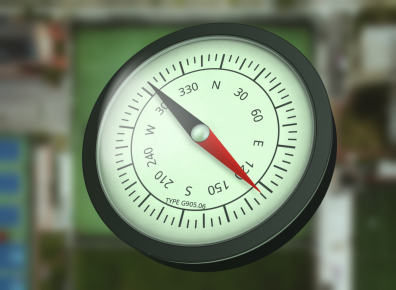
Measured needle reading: 125 °
